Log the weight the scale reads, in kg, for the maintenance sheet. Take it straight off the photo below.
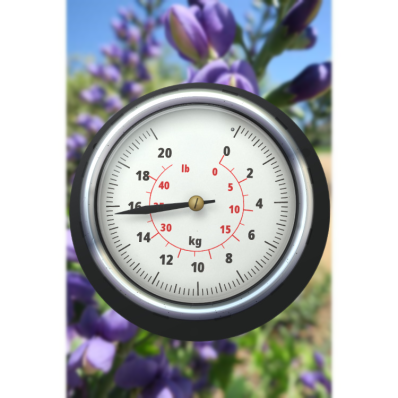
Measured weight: 15.6 kg
